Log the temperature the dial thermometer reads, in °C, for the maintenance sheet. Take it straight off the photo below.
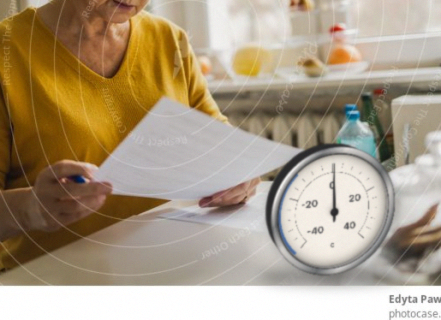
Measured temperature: 0 °C
